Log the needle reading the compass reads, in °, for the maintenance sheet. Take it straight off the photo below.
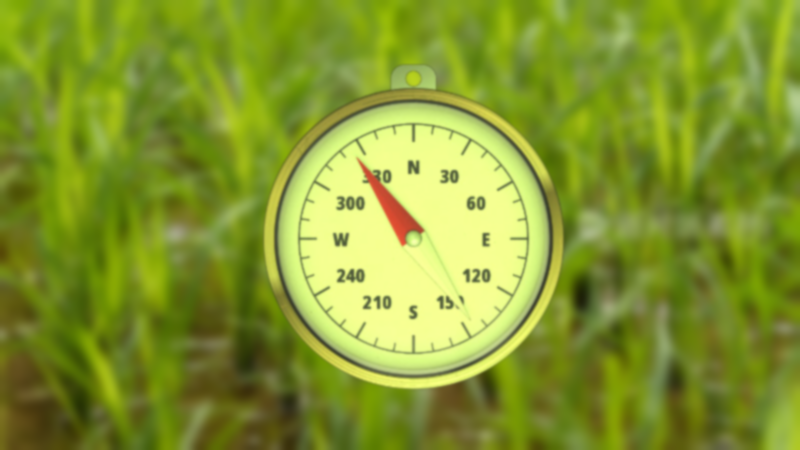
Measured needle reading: 325 °
